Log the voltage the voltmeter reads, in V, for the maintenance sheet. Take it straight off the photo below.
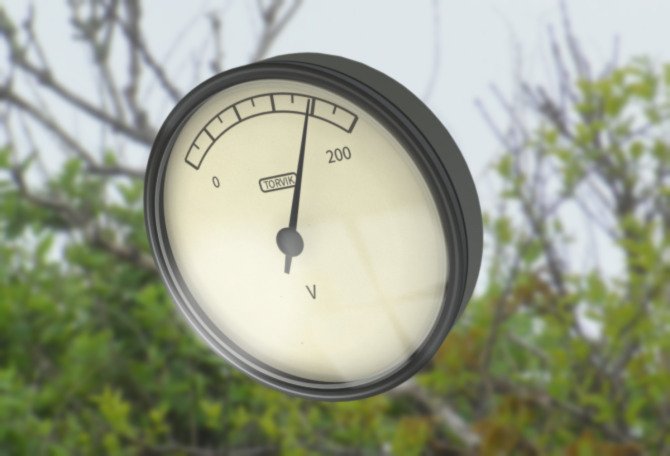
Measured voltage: 160 V
